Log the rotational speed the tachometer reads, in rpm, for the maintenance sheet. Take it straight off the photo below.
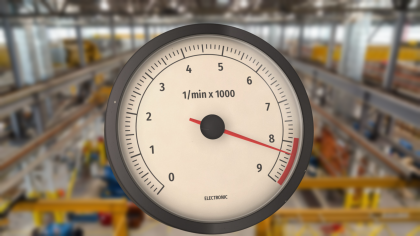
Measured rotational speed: 8300 rpm
